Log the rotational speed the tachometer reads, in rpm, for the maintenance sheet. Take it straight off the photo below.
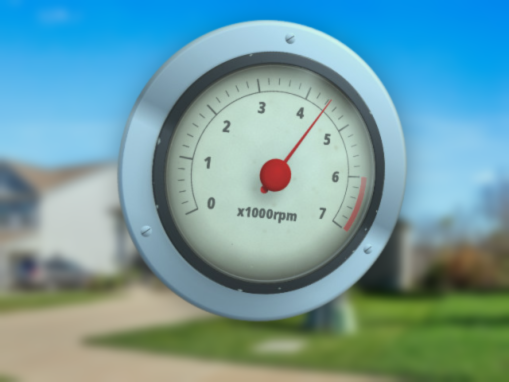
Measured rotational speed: 4400 rpm
